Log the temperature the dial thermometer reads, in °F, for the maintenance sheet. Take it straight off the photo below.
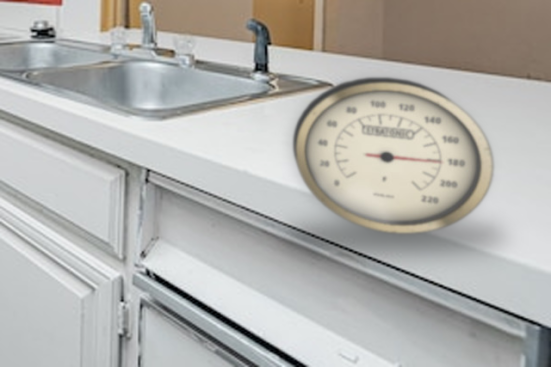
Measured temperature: 180 °F
